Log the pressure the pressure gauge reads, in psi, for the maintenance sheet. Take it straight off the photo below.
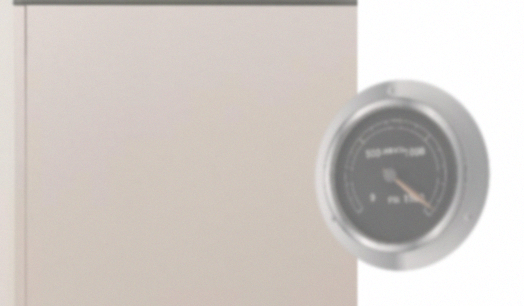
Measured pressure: 1450 psi
